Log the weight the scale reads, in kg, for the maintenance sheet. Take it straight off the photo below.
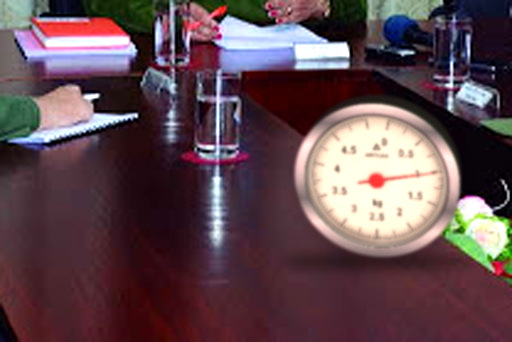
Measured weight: 1 kg
